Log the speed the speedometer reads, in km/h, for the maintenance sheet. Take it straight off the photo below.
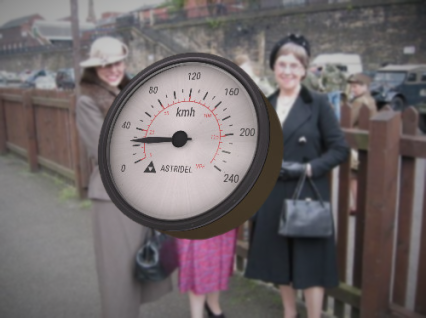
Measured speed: 25 km/h
